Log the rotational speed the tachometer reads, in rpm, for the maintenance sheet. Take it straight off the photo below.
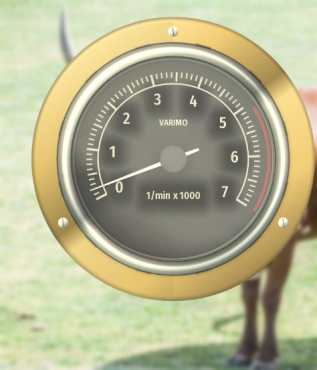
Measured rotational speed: 200 rpm
